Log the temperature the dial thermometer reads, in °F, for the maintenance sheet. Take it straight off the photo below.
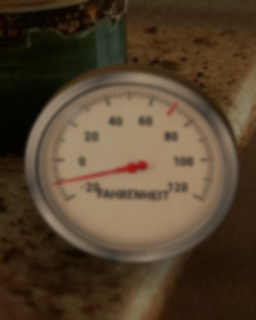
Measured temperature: -10 °F
